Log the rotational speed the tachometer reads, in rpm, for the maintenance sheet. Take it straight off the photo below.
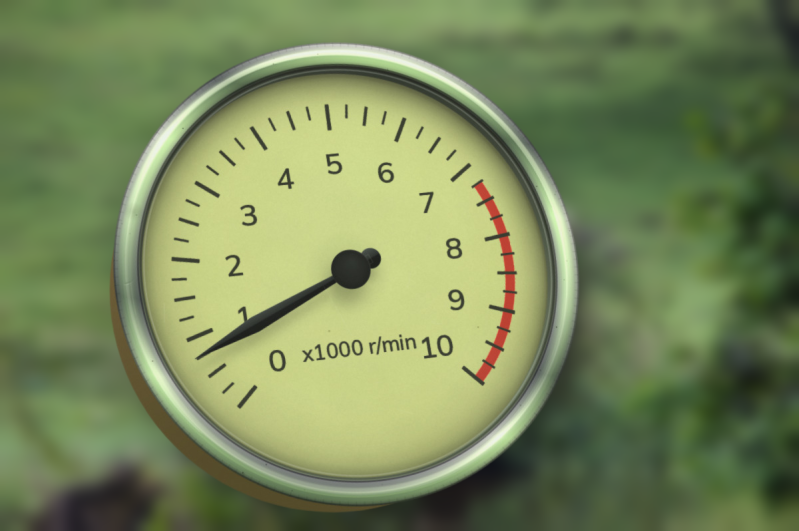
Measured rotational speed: 750 rpm
